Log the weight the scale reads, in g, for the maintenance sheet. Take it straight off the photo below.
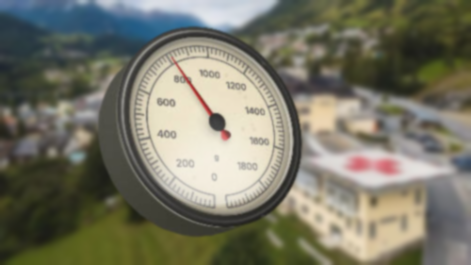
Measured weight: 800 g
